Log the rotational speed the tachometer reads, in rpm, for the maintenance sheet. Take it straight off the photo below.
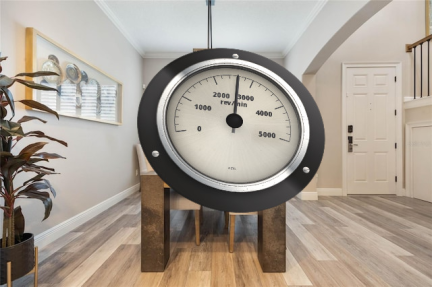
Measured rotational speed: 2600 rpm
